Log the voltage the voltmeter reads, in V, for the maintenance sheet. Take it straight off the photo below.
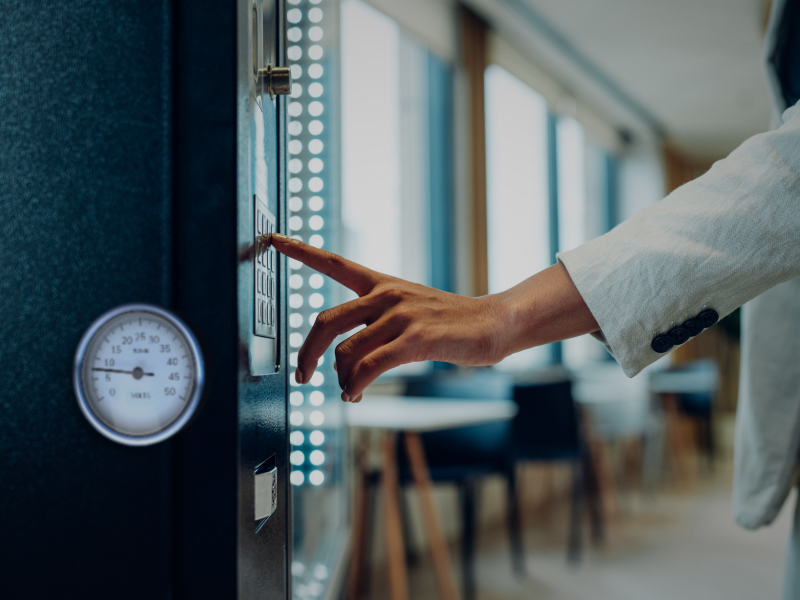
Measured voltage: 7.5 V
